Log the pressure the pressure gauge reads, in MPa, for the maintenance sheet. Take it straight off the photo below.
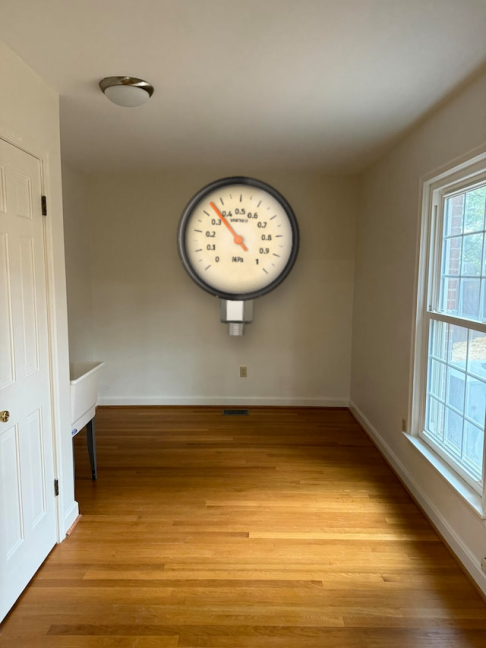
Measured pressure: 0.35 MPa
